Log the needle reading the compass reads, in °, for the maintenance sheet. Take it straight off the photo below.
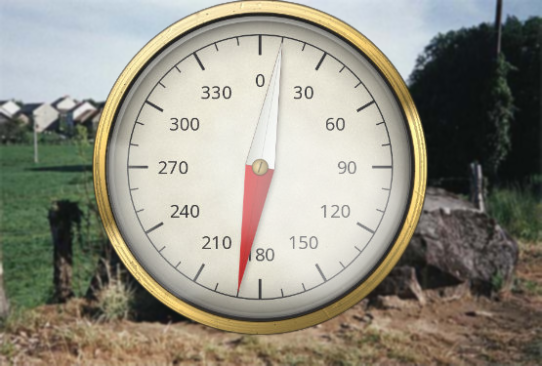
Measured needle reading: 190 °
